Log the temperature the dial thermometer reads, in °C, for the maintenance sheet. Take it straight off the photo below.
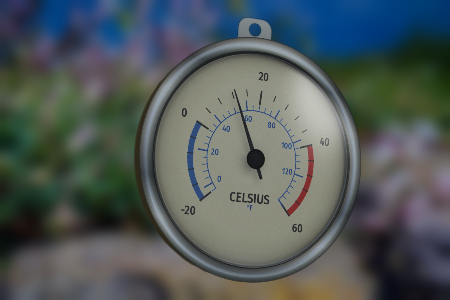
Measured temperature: 12 °C
